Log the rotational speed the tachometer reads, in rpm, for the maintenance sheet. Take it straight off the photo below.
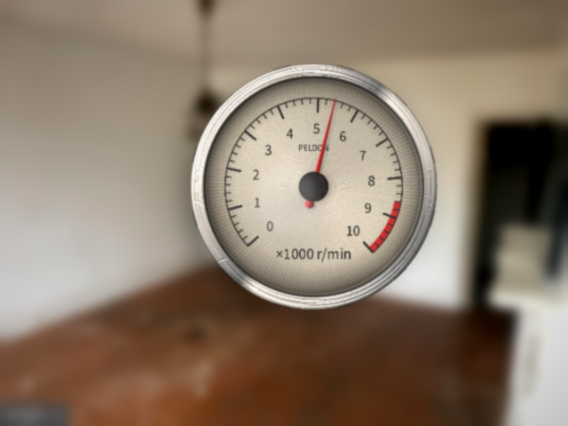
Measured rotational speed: 5400 rpm
